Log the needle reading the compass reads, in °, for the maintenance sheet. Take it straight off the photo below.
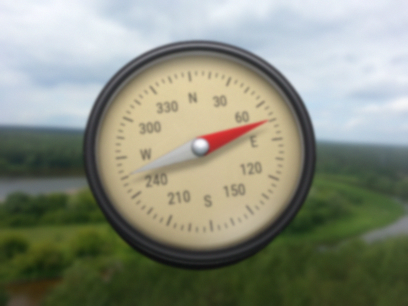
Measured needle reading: 75 °
